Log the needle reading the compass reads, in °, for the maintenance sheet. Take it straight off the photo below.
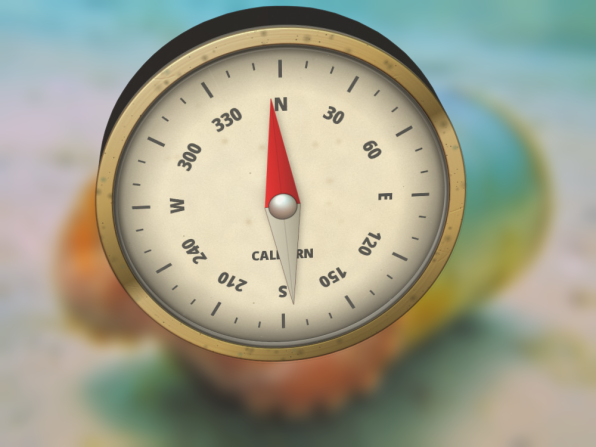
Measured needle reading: 355 °
